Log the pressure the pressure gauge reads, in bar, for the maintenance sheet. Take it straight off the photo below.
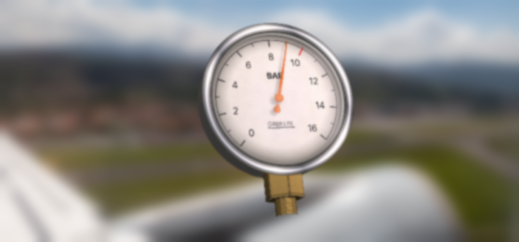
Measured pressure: 9 bar
